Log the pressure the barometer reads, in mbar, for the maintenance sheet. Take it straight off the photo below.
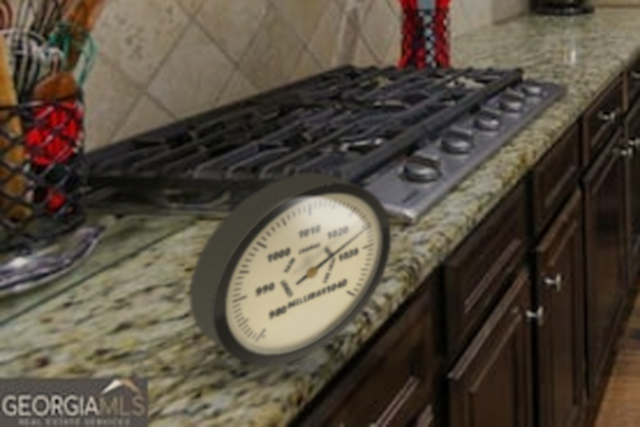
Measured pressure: 1025 mbar
